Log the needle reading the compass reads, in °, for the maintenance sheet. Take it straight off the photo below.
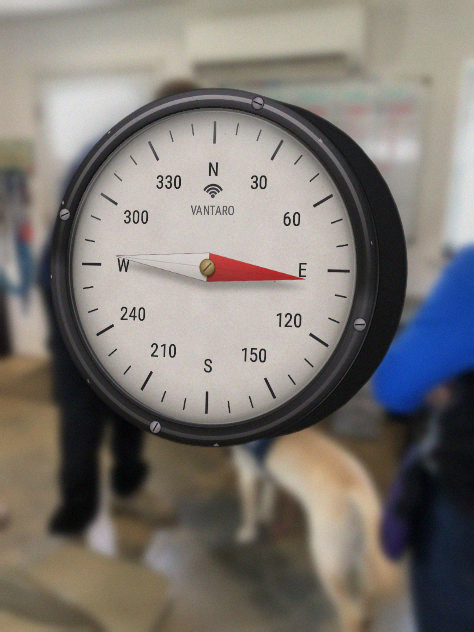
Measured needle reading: 95 °
